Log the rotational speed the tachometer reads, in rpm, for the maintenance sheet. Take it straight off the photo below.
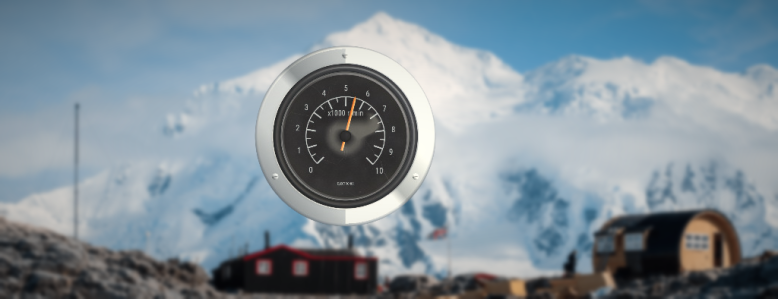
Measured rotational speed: 5500 rpm
